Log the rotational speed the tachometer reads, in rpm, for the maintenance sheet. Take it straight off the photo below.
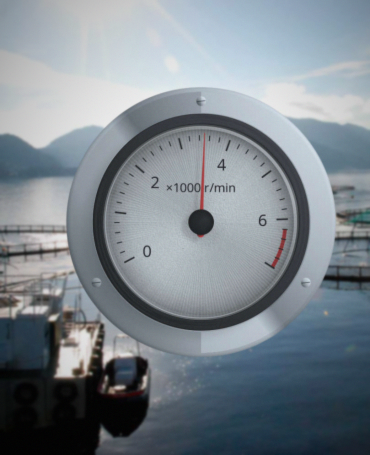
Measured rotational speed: 3500 rpm
